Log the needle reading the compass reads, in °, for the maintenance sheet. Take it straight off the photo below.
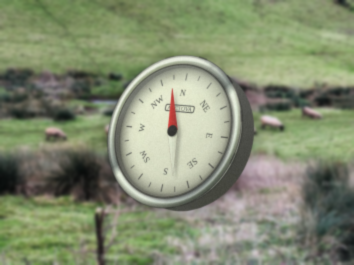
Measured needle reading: 345 °
